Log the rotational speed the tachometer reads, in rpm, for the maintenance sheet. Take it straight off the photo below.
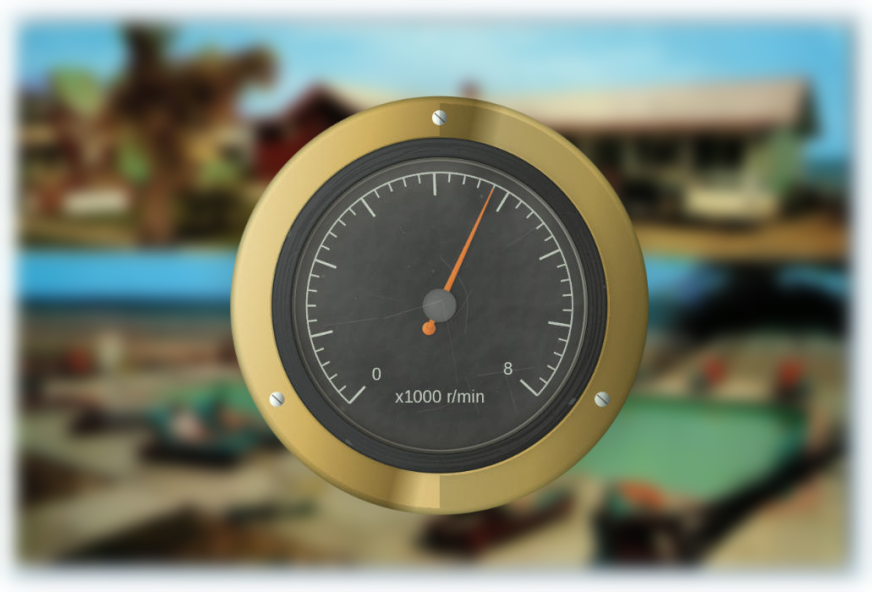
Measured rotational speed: 4800 rpm
